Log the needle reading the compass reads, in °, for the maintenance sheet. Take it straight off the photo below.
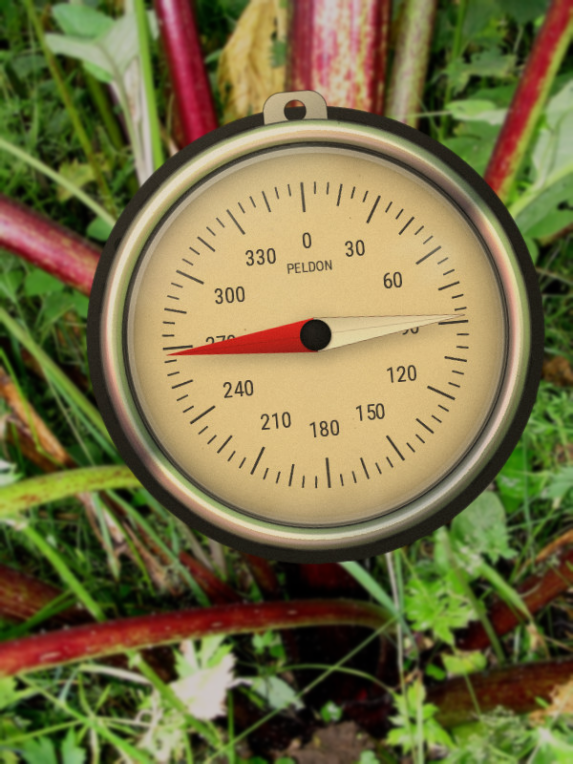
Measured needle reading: 267.5 °
